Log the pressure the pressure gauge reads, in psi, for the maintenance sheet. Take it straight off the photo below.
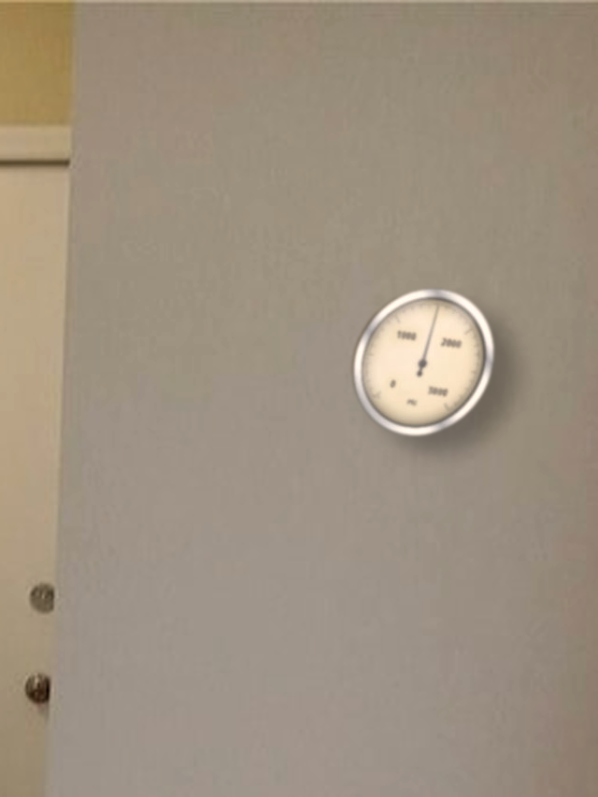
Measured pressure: 1500 psi
